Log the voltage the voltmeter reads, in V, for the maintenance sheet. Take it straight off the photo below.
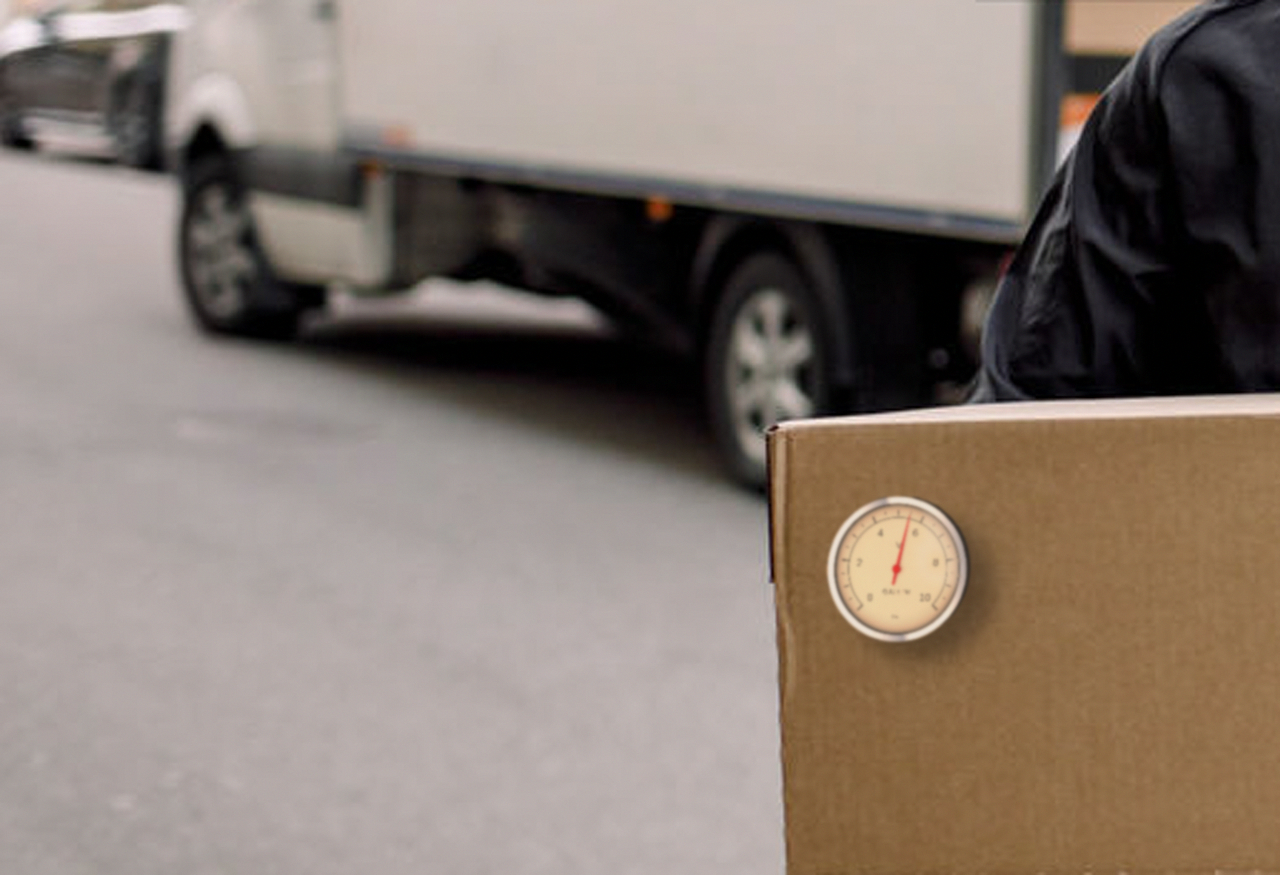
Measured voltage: 5.5 V
